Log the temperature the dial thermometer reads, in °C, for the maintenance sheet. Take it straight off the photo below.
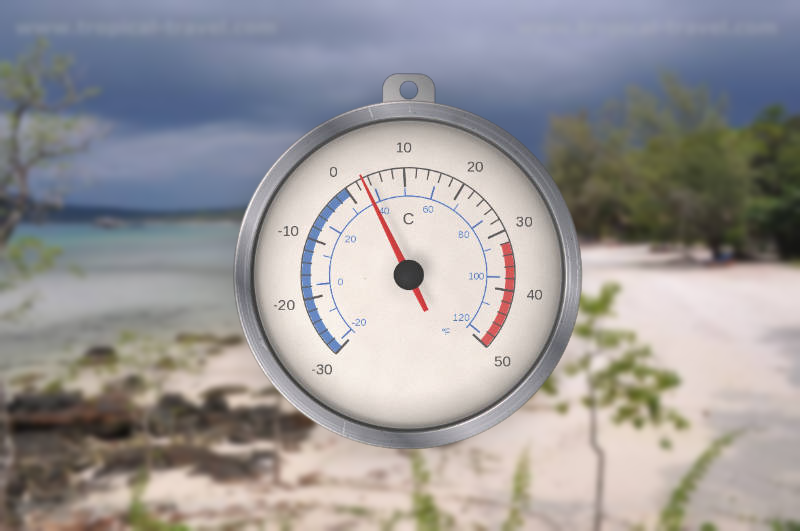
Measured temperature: 3 °C
